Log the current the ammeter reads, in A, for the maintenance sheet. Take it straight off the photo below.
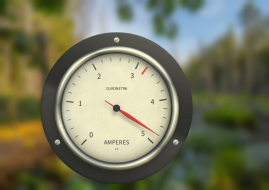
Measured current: 4.8 A
